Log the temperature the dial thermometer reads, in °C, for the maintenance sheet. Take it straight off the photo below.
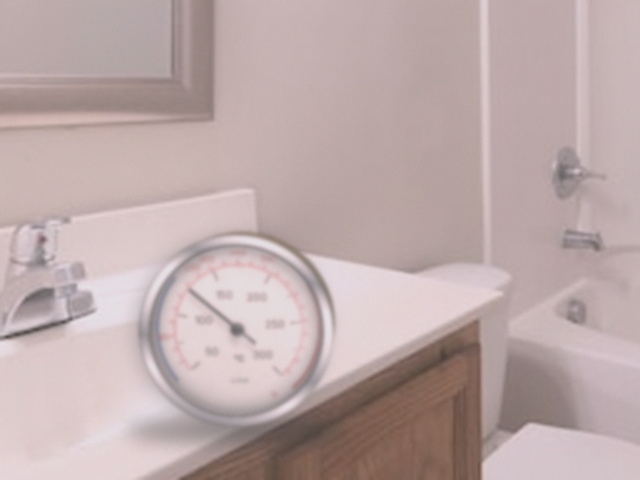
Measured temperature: 125 °C
